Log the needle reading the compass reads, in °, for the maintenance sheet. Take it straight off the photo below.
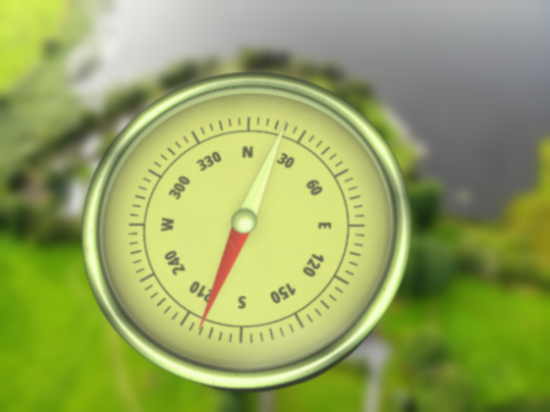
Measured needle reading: 200 °
